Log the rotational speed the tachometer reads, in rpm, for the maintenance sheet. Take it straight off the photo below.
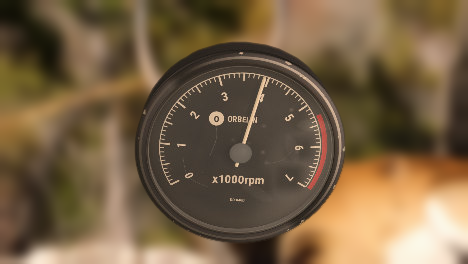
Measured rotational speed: 3900 rpm
